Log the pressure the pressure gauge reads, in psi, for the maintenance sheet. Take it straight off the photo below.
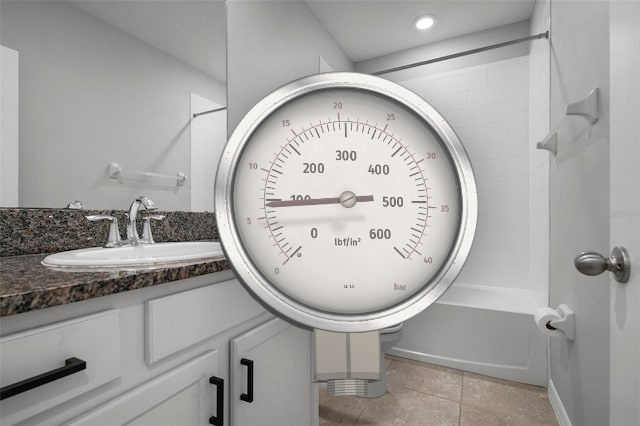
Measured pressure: 90 psi
